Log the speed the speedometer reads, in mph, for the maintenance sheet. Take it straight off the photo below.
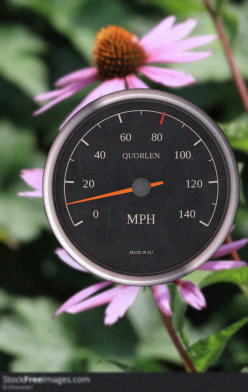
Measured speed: 10 mph
